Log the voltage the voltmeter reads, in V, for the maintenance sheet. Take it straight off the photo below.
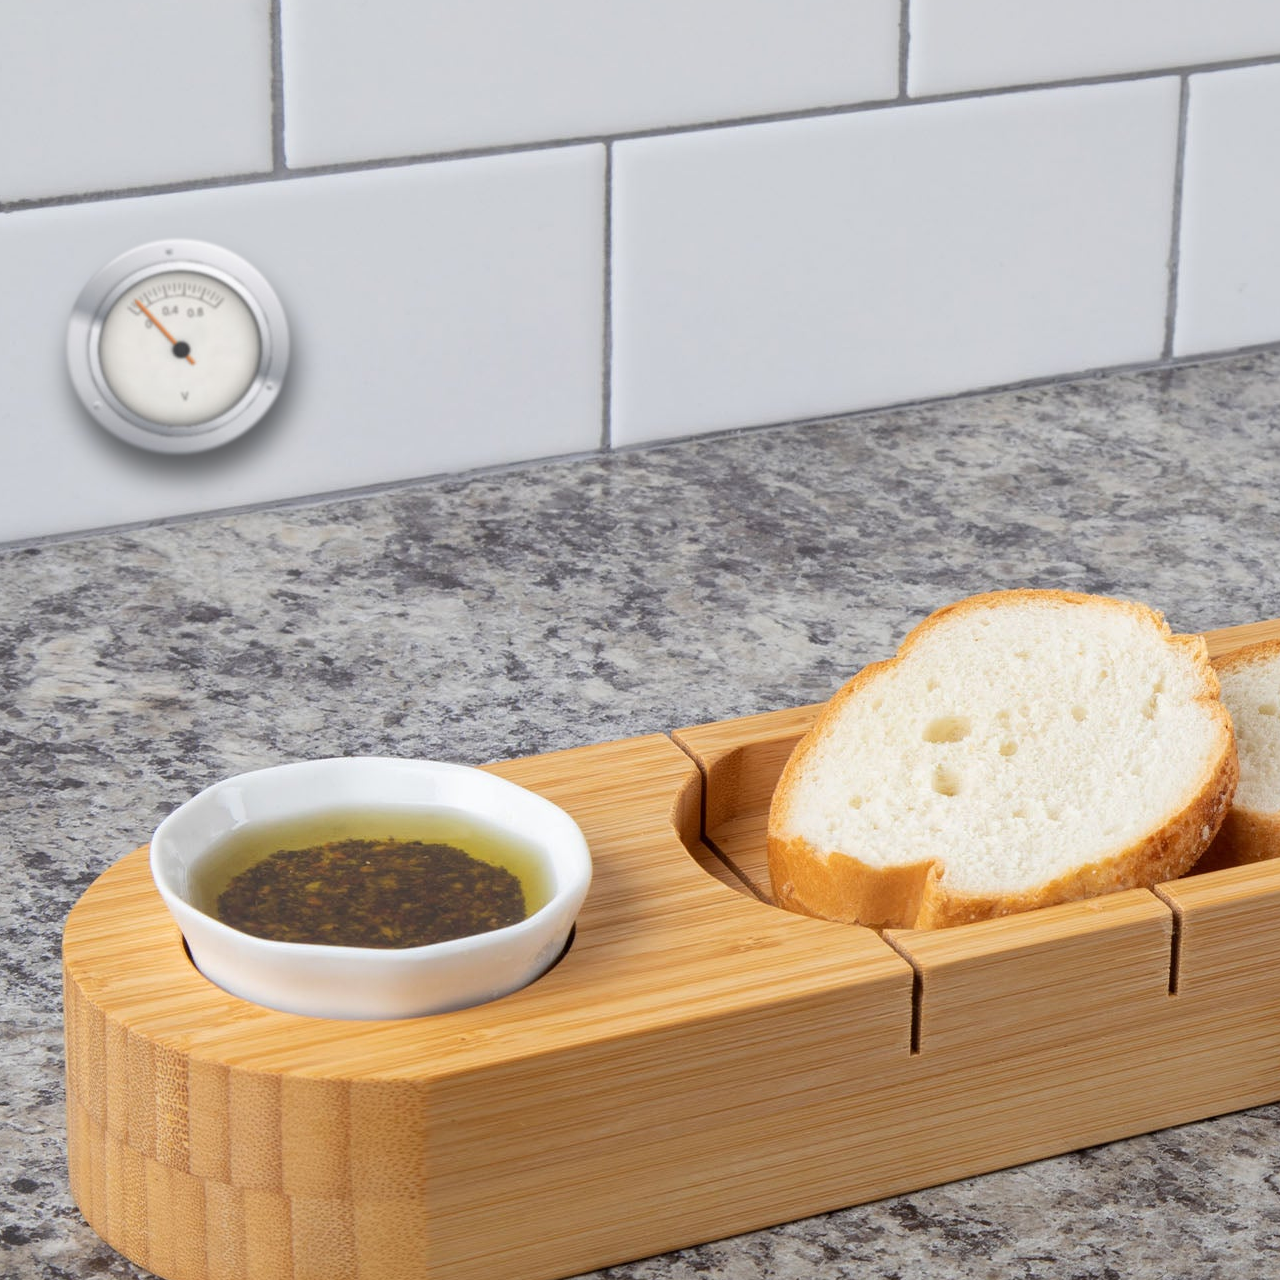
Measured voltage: 0.1 V
